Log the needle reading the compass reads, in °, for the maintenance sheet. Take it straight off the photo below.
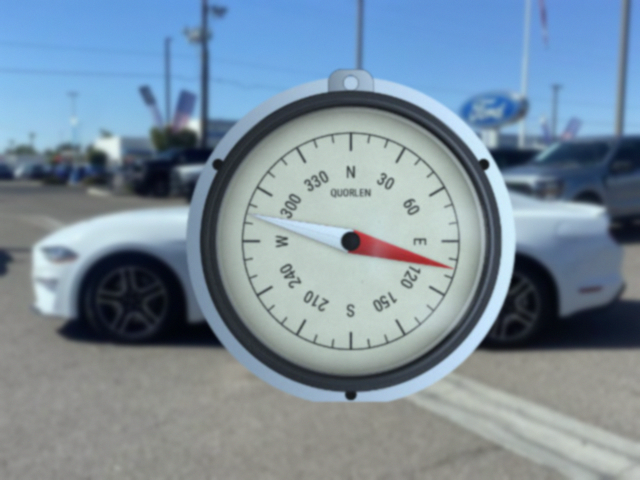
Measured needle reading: 105 °
